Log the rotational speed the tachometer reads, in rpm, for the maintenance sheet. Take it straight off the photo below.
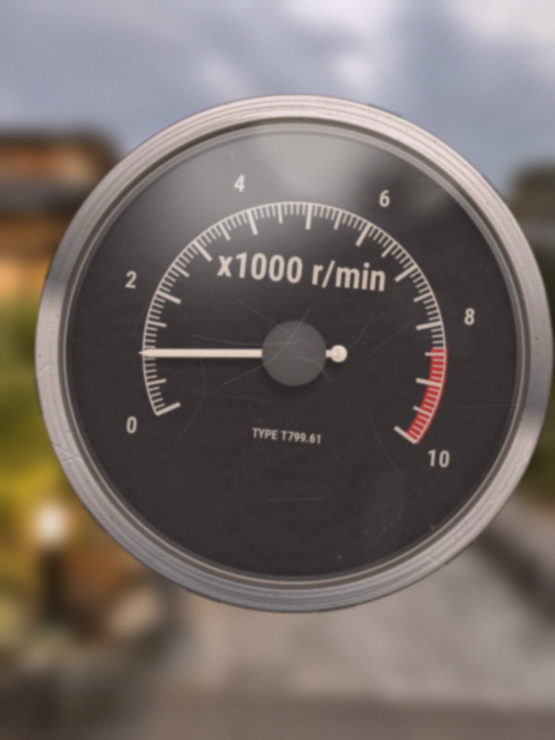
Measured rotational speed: 1000 rpm
